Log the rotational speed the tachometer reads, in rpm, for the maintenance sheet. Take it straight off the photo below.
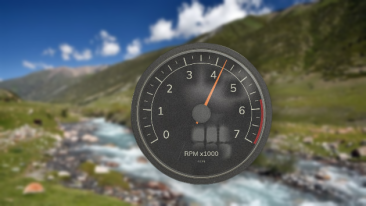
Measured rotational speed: 4250 rpm
